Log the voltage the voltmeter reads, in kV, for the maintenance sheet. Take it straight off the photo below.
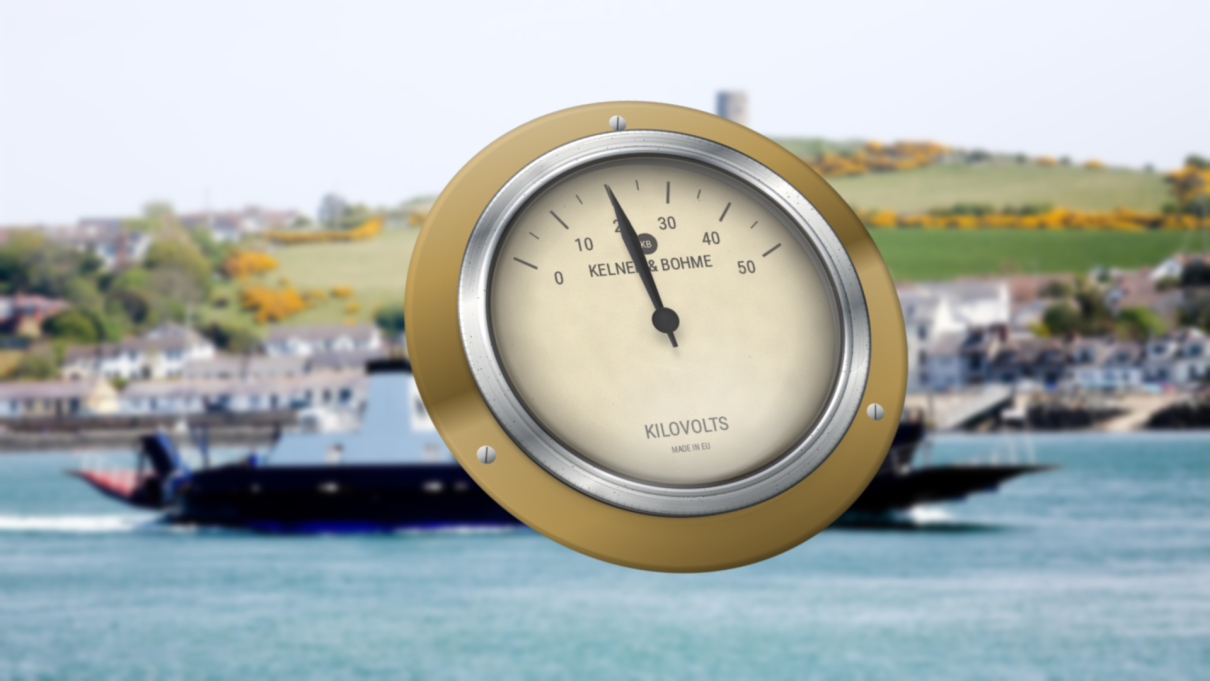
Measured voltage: 20 kV
